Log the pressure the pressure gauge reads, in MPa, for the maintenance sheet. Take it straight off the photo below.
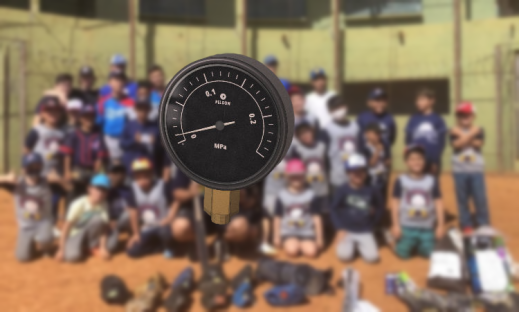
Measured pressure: 0.01 MPa
